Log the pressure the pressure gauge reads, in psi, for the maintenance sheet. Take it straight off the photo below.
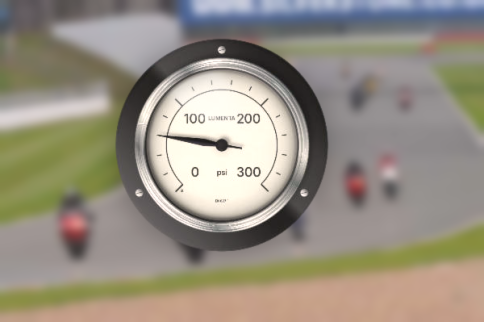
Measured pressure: 60 psi
